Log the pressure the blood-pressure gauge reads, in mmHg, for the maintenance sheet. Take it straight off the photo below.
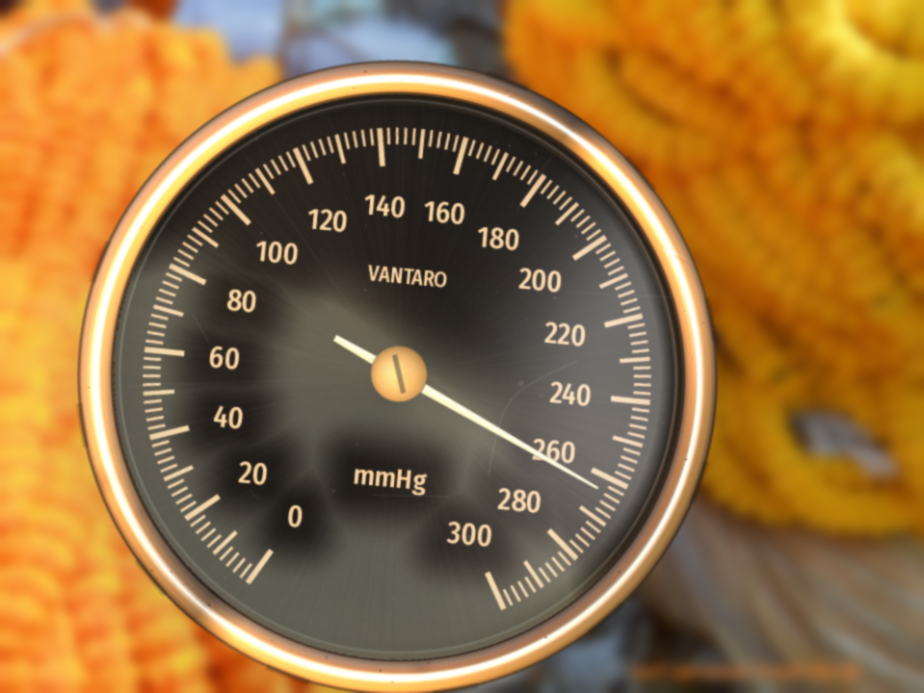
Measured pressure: 264 mmHg
